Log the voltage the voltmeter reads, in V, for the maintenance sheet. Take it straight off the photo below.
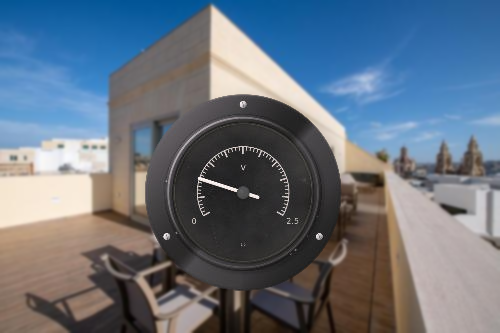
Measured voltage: 0.5 V
